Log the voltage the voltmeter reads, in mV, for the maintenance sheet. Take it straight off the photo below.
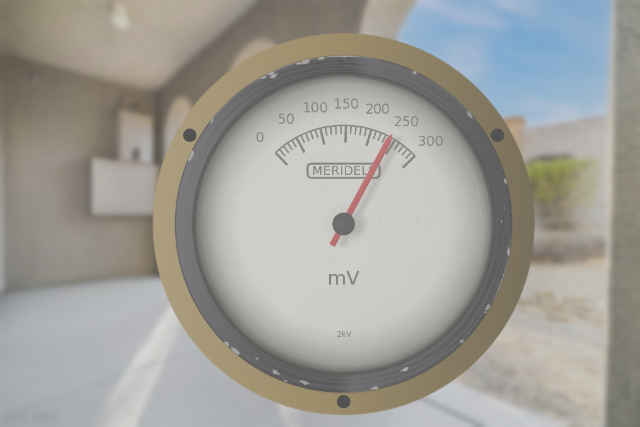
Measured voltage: 240 mV
